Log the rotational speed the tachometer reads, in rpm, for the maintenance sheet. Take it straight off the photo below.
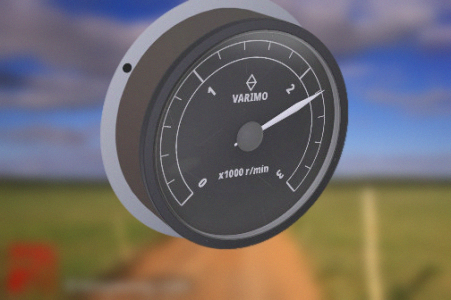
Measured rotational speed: 2200 rpm
